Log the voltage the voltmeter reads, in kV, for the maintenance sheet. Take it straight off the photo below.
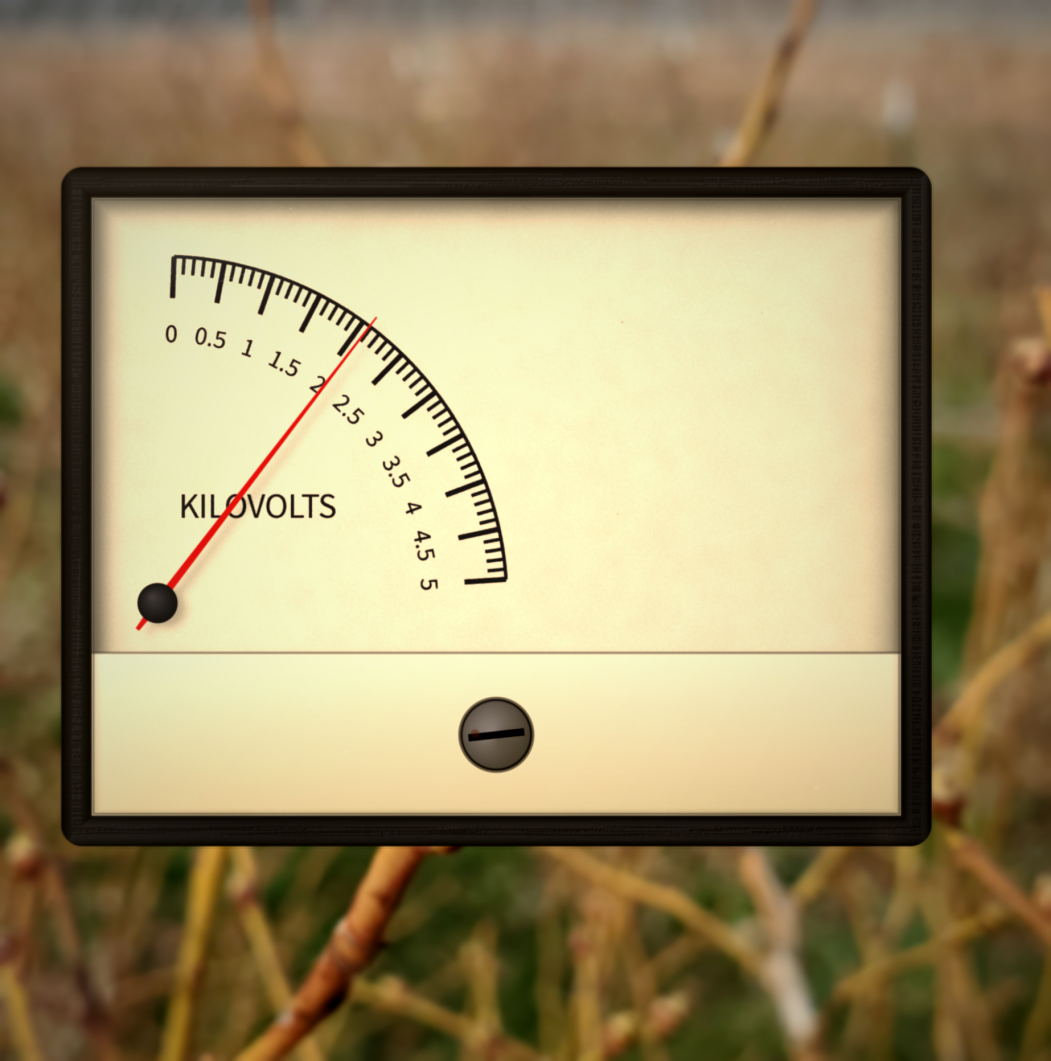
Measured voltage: 2.1 kV
